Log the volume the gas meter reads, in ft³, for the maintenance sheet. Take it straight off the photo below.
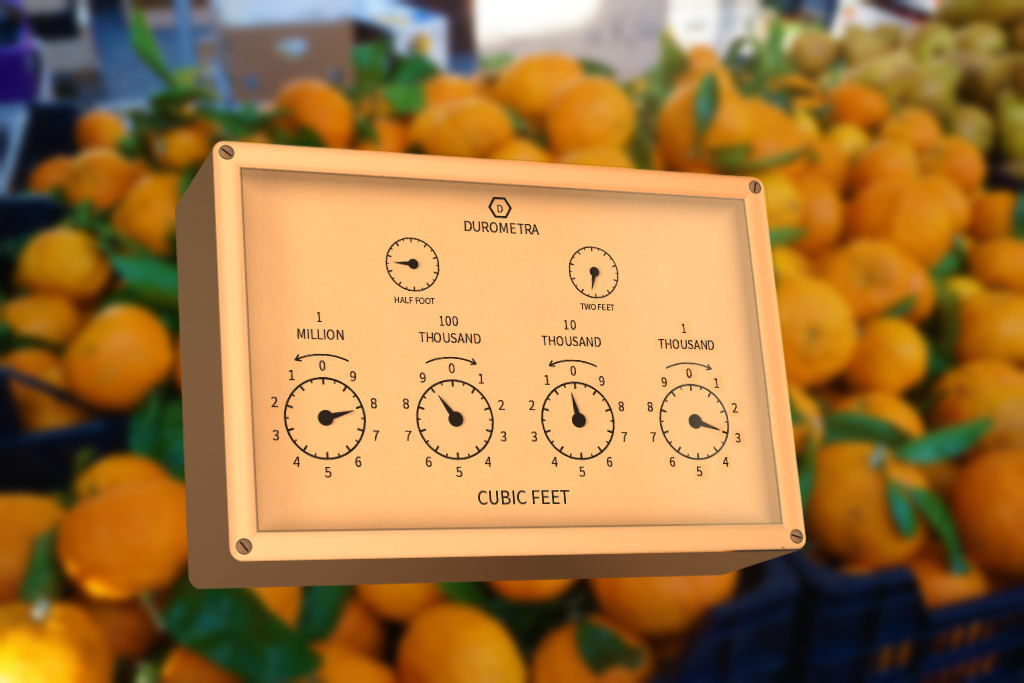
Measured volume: 790300 ft³
